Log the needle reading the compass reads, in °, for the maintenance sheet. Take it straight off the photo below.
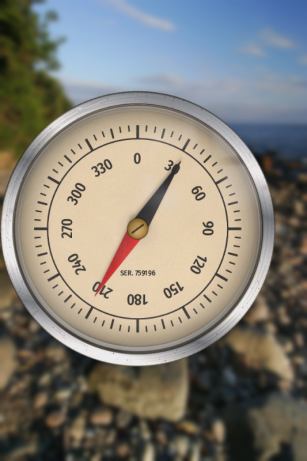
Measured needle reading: 212.5 °
